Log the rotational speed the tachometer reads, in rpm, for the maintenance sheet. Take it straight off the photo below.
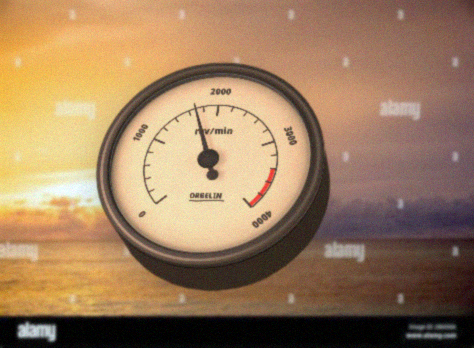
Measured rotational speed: 1700 rpm
